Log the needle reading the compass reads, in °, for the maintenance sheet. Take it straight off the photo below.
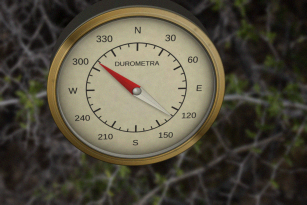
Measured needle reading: 310 °
